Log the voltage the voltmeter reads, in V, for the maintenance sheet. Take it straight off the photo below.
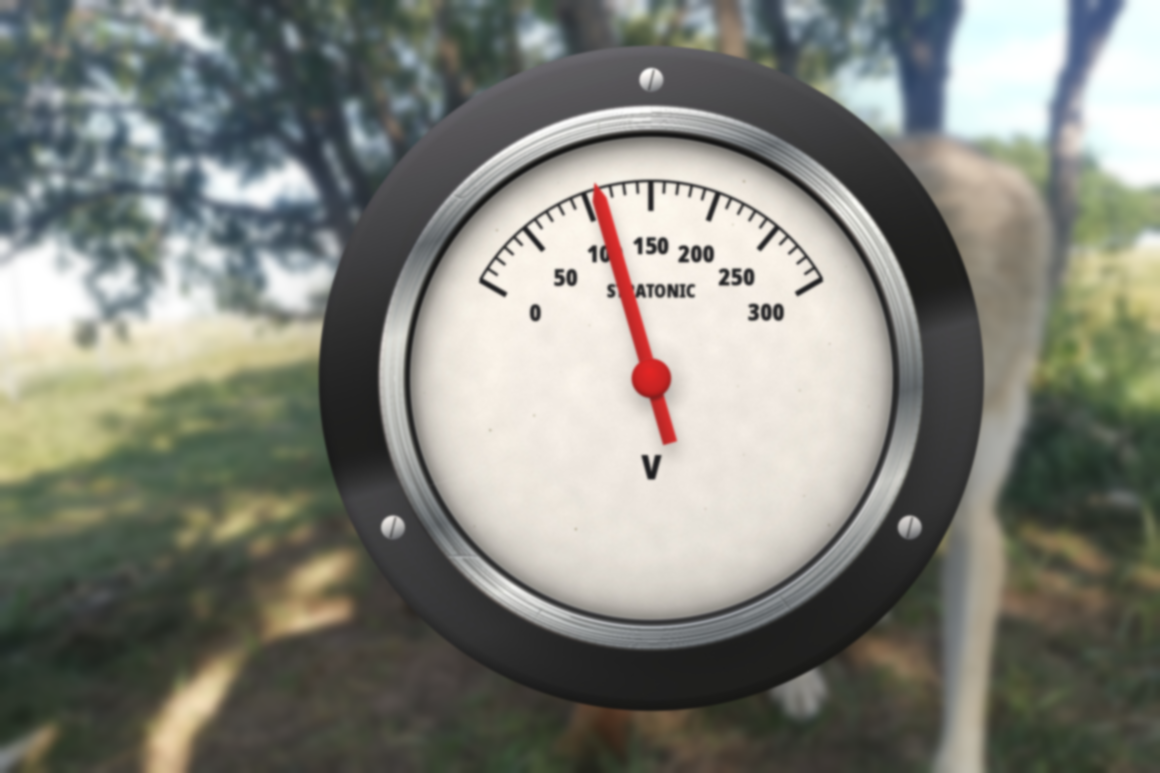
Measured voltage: 110 V
